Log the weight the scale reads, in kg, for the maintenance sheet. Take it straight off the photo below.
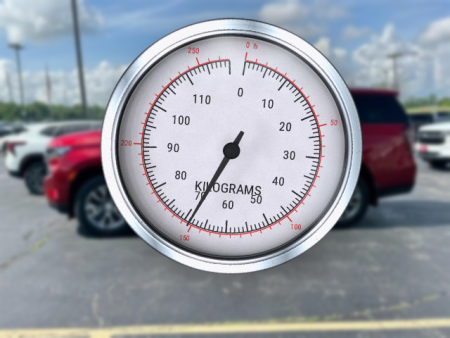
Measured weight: 69 kg
